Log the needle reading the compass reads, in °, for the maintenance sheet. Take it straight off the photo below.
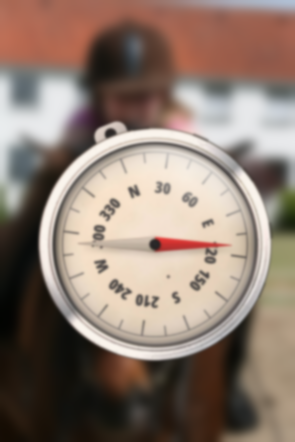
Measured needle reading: 112.5 °
